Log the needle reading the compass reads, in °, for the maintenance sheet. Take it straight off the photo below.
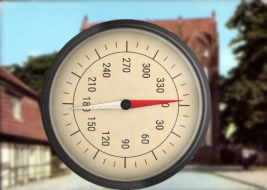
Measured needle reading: 355 °
